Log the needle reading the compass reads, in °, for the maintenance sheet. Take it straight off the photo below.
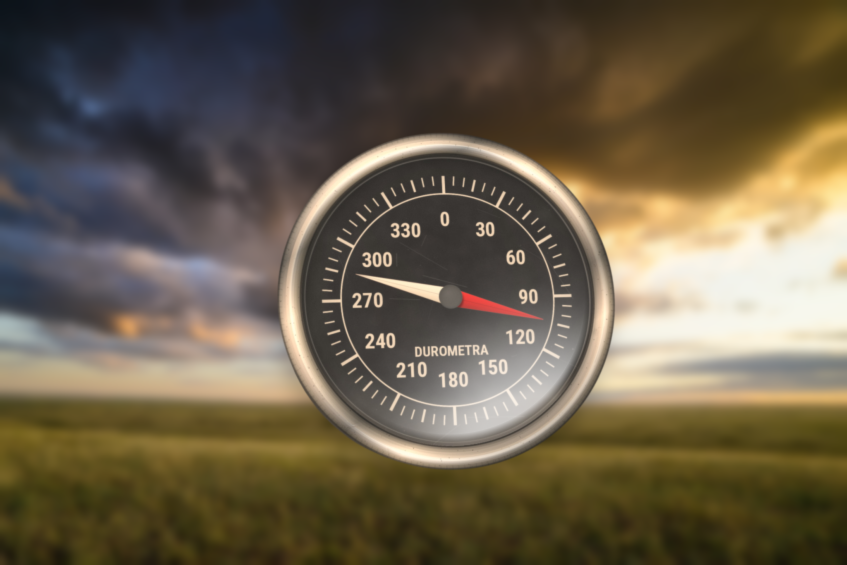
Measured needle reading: 105 °
